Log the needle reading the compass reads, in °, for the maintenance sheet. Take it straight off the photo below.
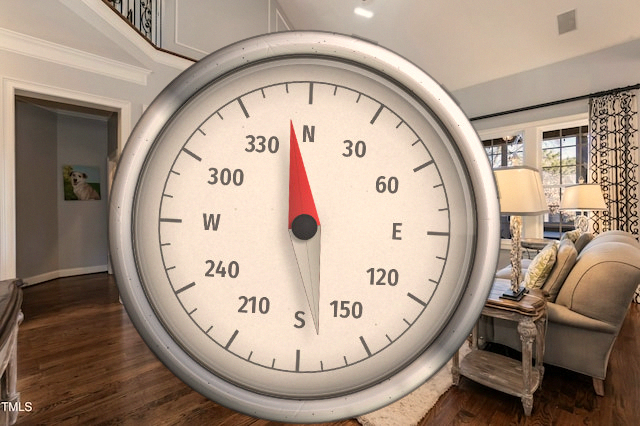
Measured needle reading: 350 °
